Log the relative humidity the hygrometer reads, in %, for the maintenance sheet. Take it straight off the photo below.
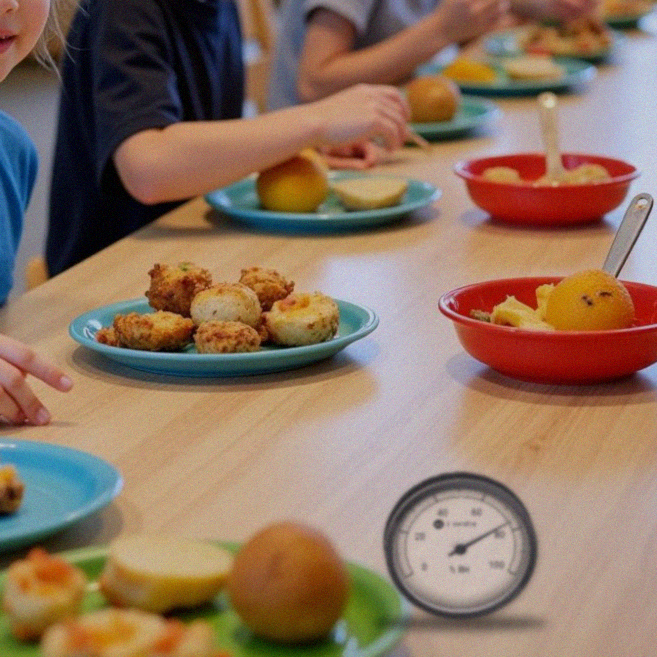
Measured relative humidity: 75 %
